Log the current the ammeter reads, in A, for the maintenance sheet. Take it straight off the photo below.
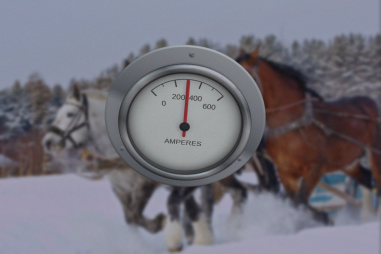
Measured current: 300 A
